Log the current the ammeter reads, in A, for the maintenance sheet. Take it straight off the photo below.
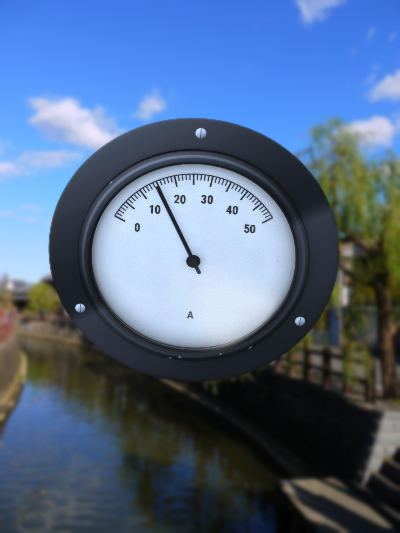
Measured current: 15 A
